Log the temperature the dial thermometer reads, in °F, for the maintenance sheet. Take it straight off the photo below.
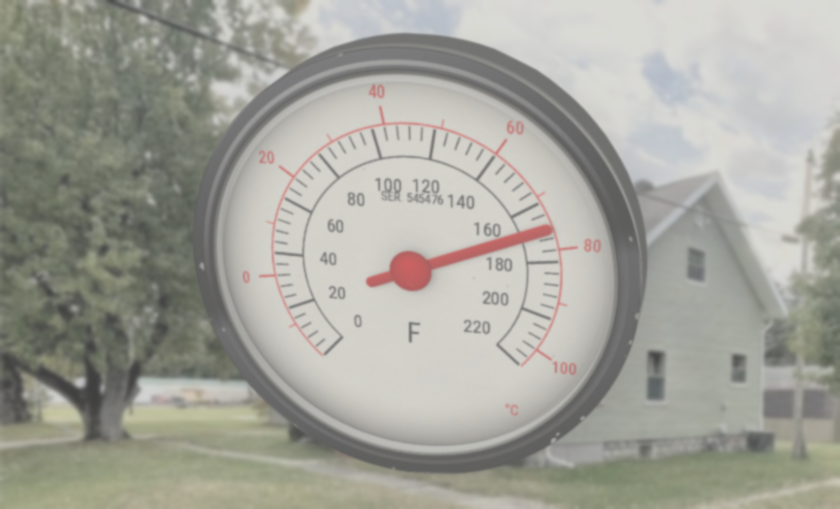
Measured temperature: 168 °F
